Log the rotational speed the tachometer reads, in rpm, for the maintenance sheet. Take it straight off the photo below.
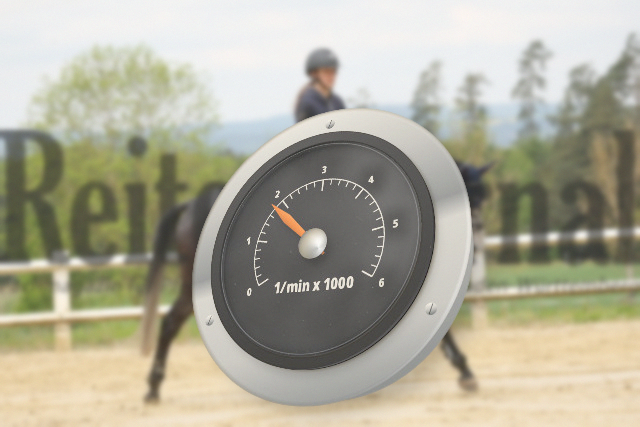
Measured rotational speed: 1800 rpm
